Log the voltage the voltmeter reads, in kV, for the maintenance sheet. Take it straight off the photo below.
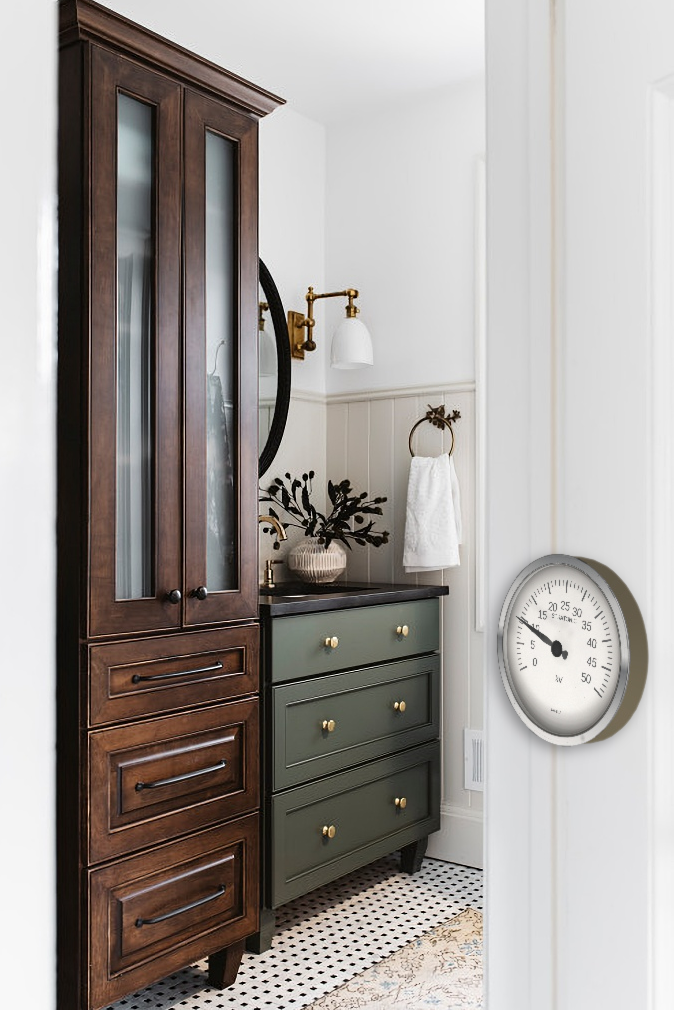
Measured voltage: 10 kV
